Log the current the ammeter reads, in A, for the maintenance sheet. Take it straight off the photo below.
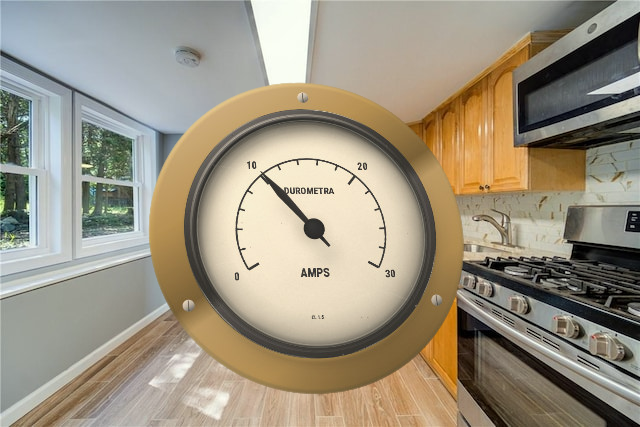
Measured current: 10 A
